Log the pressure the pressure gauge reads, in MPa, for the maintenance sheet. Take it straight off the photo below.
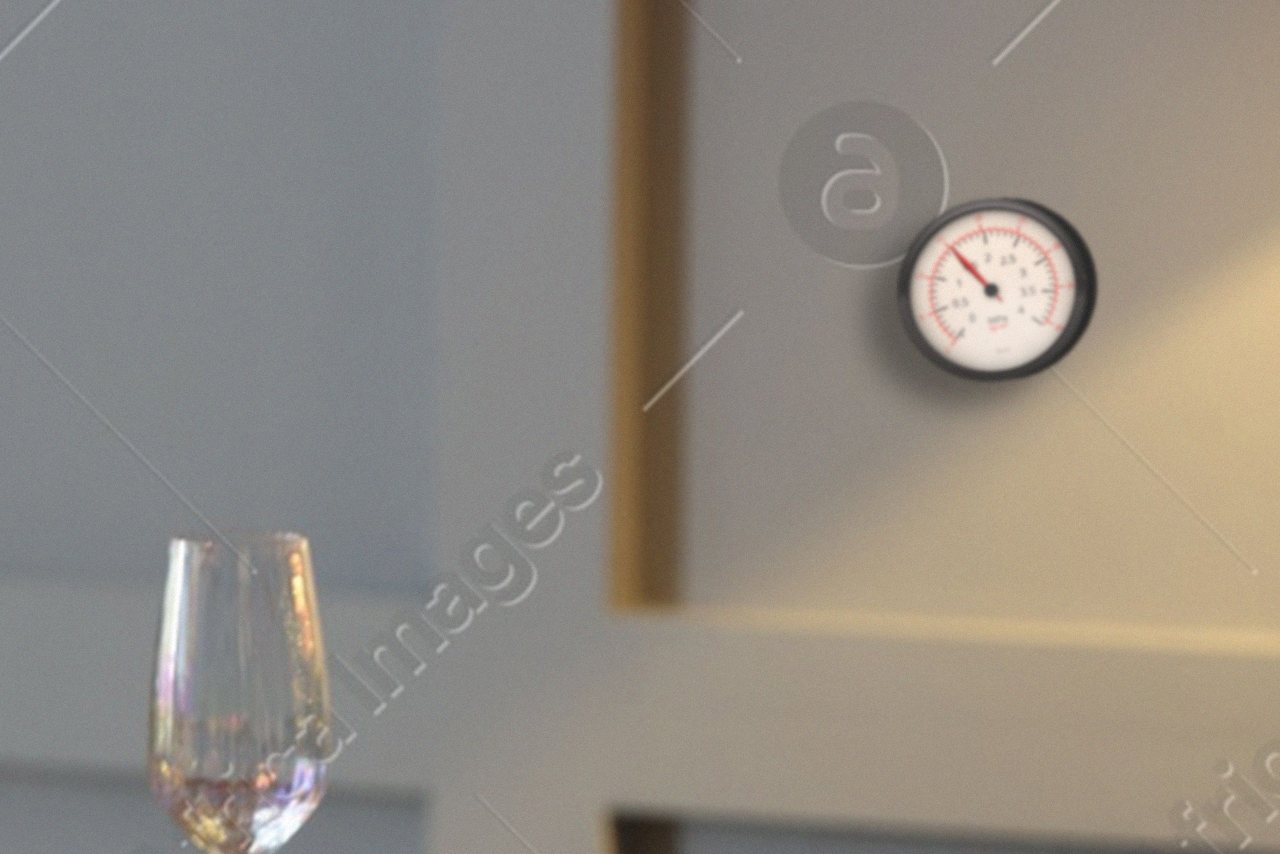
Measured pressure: 1.5 MPa
